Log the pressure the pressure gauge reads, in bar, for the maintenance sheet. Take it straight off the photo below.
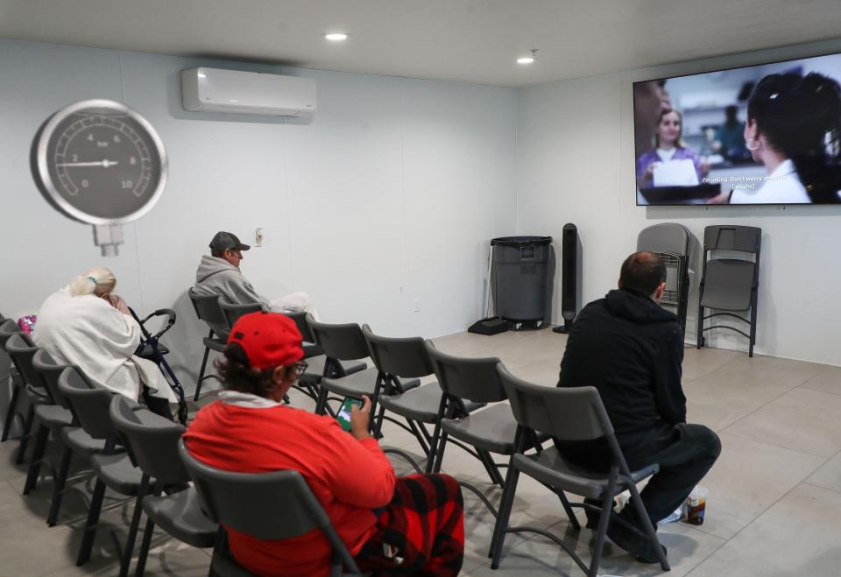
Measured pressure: 1.5 bar
